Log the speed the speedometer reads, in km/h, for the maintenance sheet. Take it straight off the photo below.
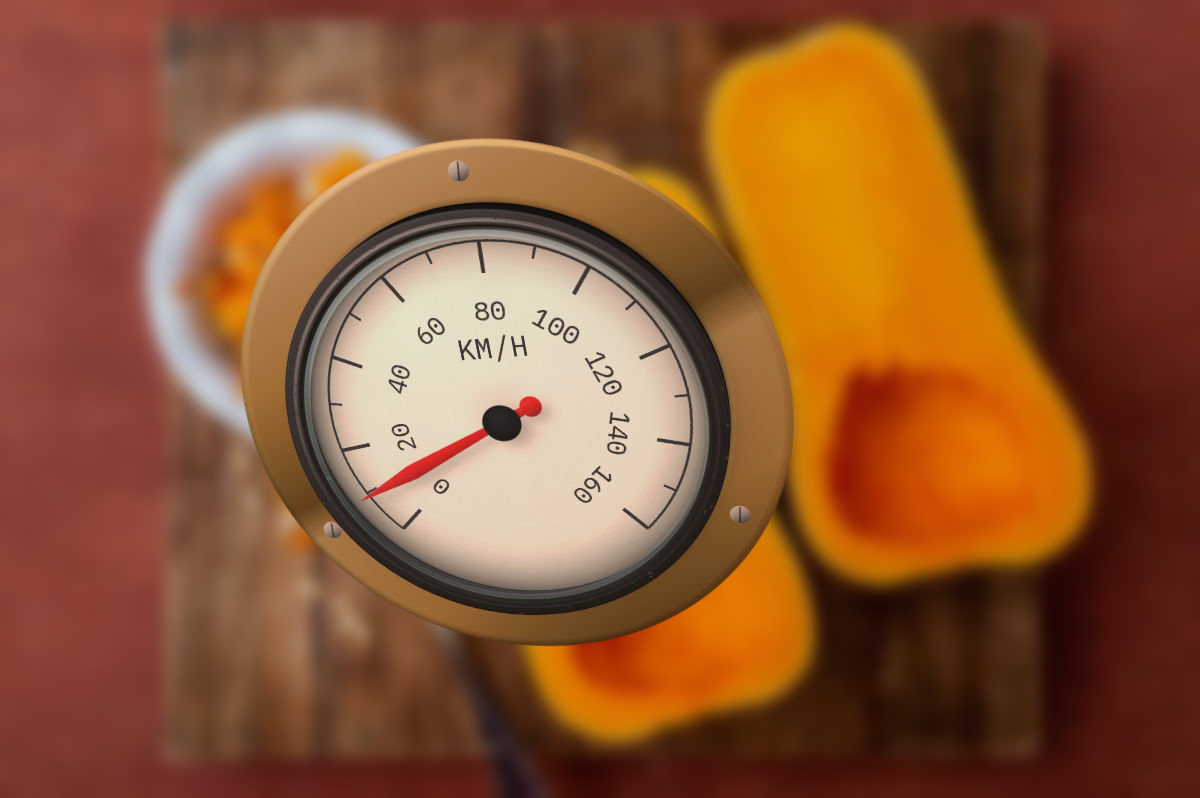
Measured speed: 10 km/h
